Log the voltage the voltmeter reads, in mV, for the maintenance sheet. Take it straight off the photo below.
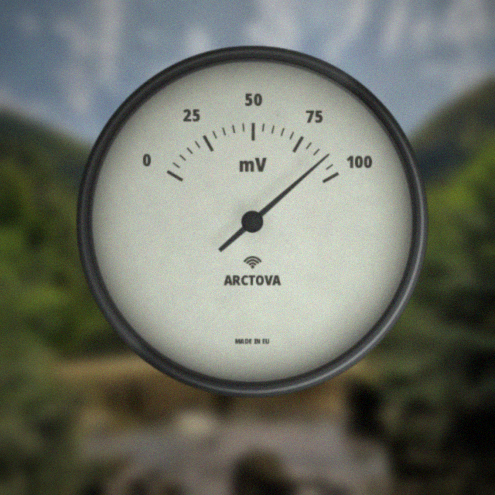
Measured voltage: 90 mV
